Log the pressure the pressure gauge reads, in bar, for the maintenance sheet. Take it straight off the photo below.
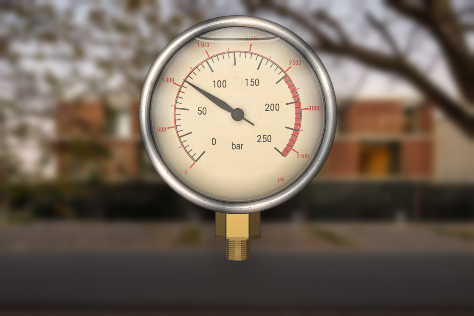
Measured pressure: 75 bar
